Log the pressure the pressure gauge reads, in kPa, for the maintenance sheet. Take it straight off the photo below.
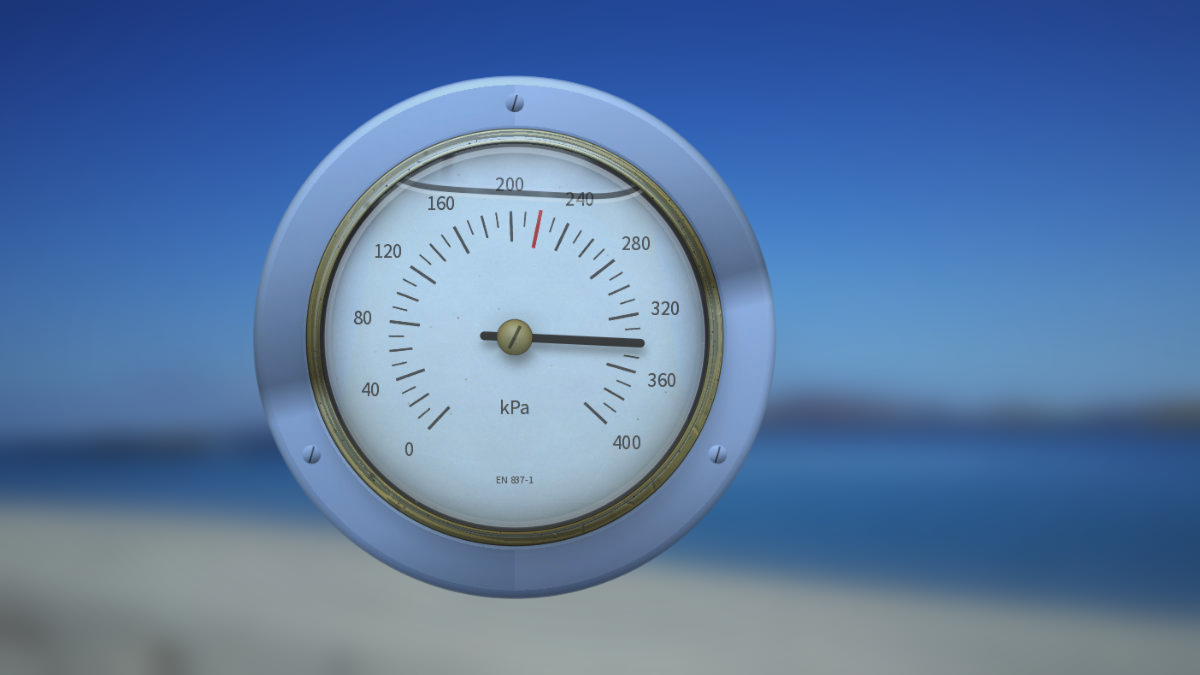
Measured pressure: 340 kPa
